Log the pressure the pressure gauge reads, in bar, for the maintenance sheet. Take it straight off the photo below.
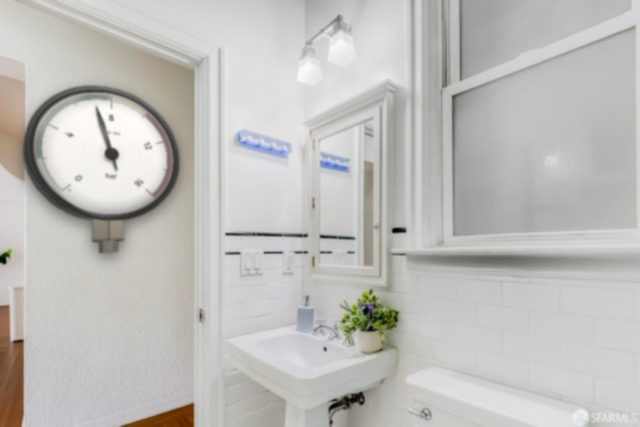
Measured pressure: 7 bar
